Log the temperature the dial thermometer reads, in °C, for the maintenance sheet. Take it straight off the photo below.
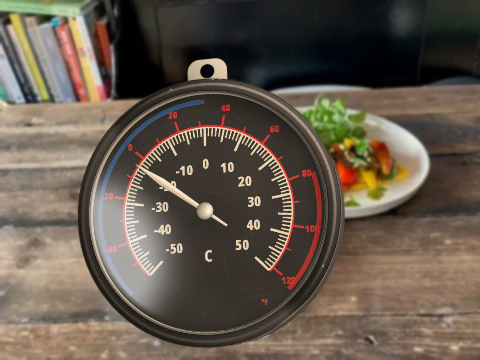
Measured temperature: -20 °C
